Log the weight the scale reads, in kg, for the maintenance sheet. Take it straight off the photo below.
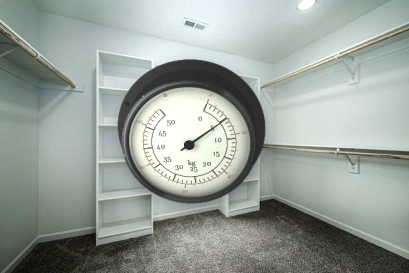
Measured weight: 5 kg
